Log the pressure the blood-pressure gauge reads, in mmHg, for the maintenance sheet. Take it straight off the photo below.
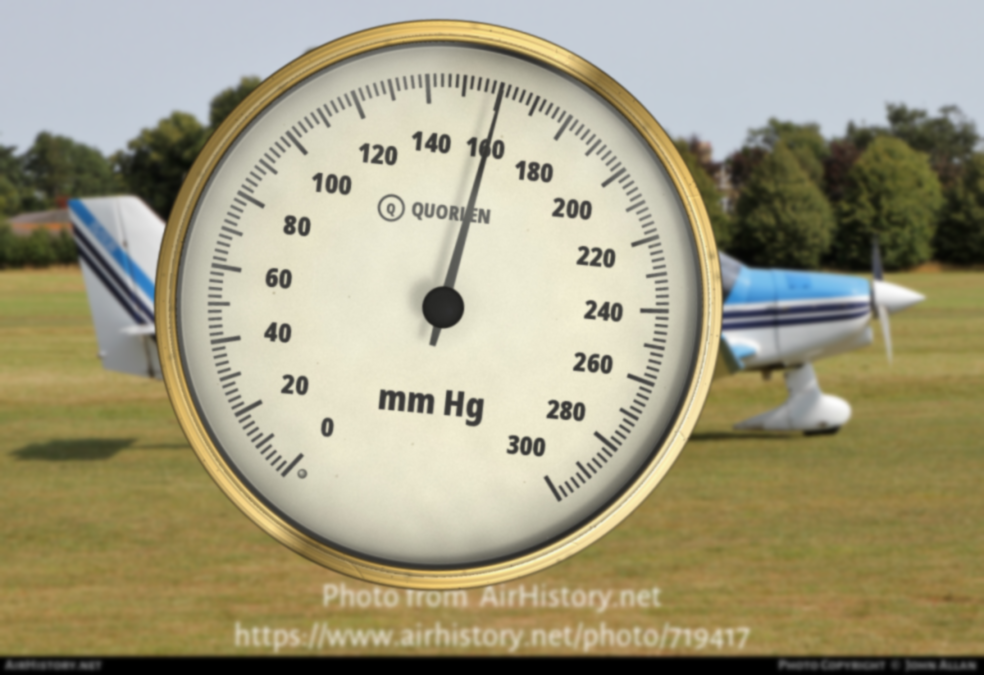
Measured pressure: 160 mmHg
